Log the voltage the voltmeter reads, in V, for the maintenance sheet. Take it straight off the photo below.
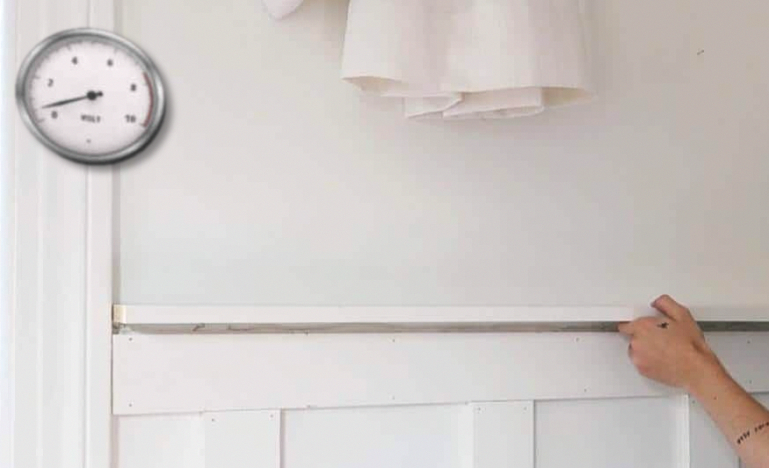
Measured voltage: 0.5 V
